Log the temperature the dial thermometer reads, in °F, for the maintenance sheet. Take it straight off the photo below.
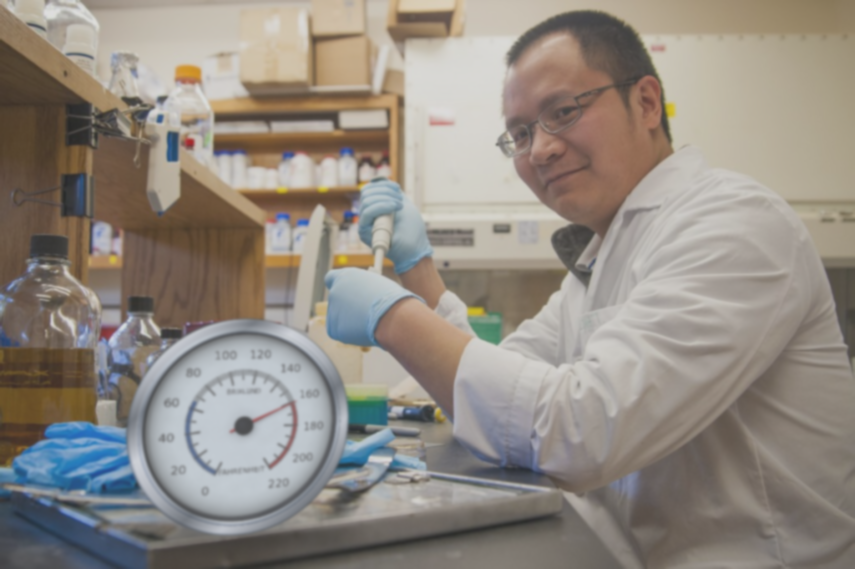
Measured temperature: 160 °F
